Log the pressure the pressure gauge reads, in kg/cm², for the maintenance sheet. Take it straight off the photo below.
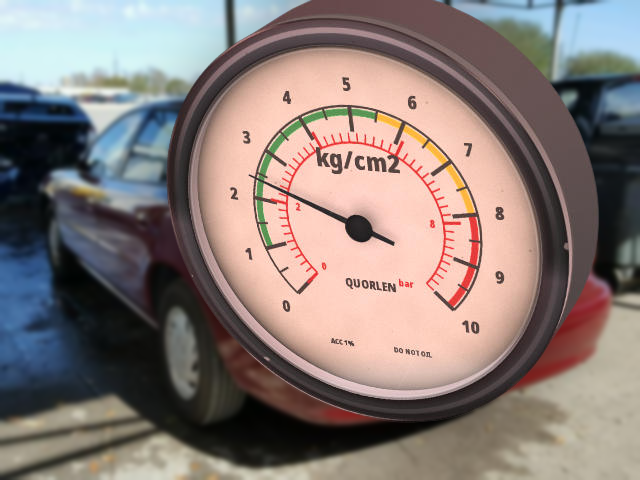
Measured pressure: 2.5 kg/cm²
